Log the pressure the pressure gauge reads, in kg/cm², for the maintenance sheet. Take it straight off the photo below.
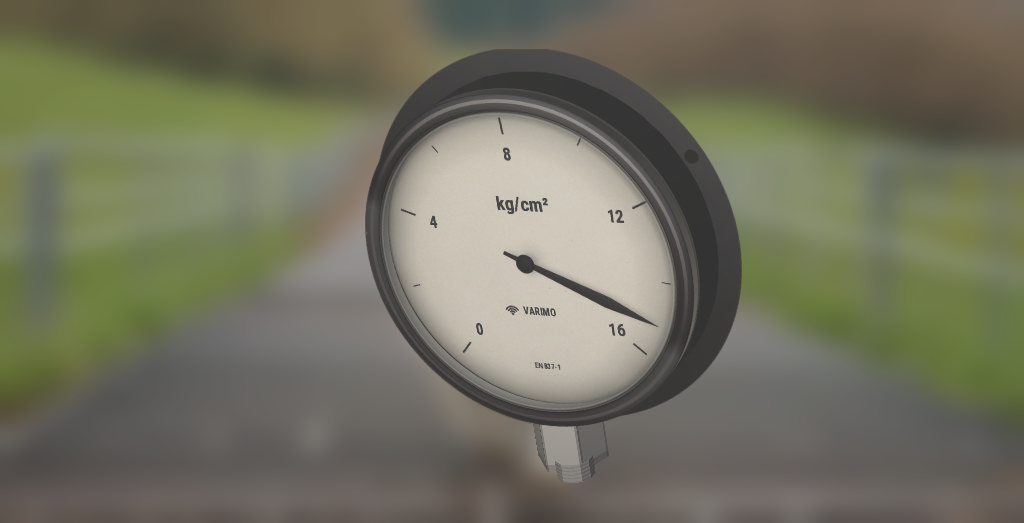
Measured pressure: 15 kg/cm²
